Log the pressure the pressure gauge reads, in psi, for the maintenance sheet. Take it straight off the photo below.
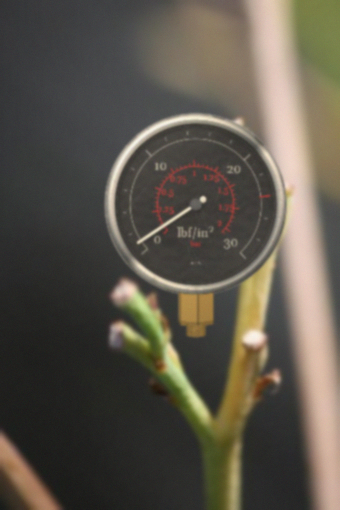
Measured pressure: 1 psi
